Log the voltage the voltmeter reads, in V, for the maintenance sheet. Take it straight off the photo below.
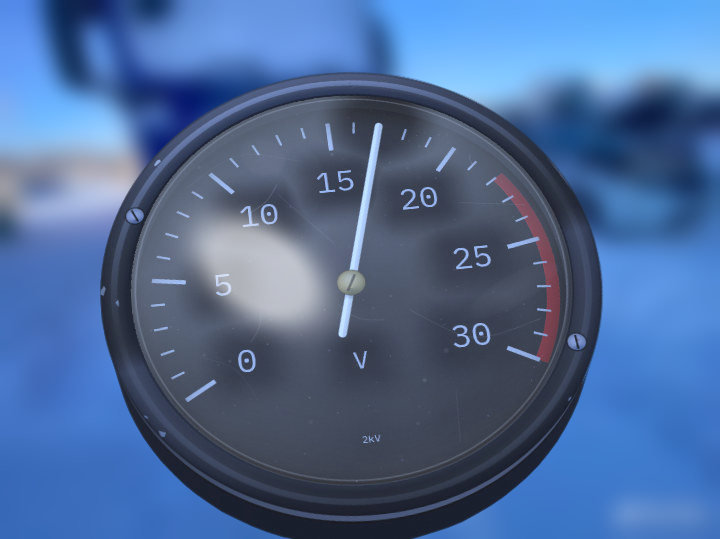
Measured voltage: 17 V
